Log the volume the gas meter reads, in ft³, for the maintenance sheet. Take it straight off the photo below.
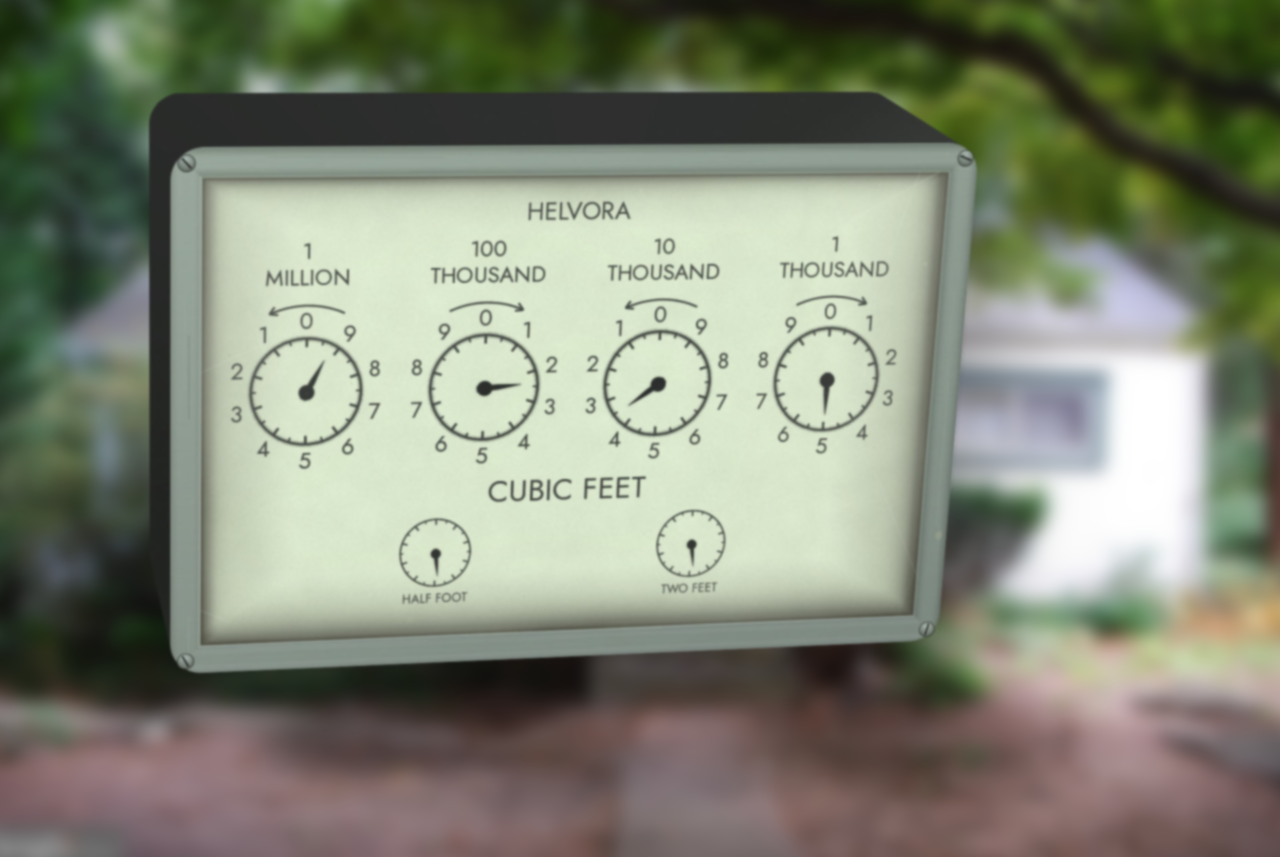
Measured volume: 923500 ft³
